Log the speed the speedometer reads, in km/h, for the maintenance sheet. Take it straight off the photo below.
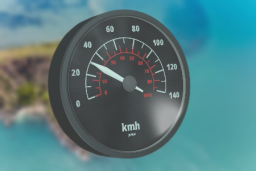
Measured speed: 30 km/h
